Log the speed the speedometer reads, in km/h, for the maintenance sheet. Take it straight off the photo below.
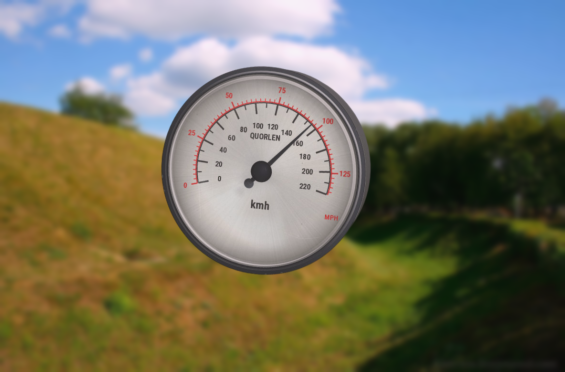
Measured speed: 155 km/h
